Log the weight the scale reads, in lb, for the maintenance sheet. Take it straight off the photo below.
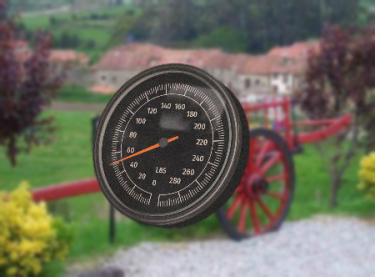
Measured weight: 50 lb
